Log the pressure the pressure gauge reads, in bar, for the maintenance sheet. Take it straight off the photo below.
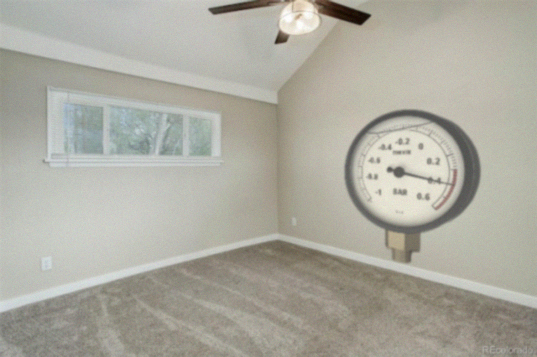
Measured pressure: 0.4 bar
